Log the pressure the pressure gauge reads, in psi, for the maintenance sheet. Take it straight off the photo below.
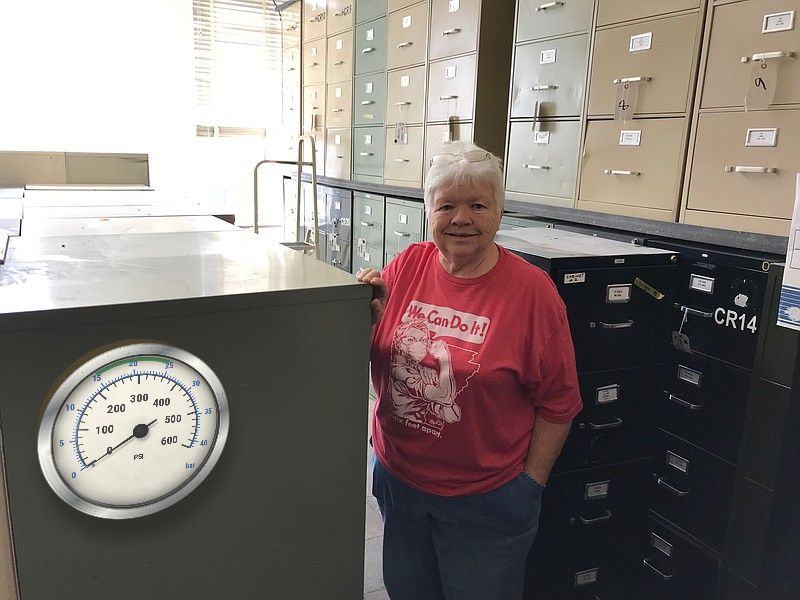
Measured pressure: 0 psi
